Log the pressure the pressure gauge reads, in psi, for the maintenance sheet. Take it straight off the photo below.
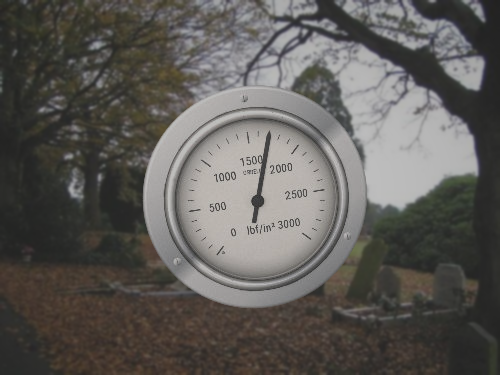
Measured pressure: 1700 psi
